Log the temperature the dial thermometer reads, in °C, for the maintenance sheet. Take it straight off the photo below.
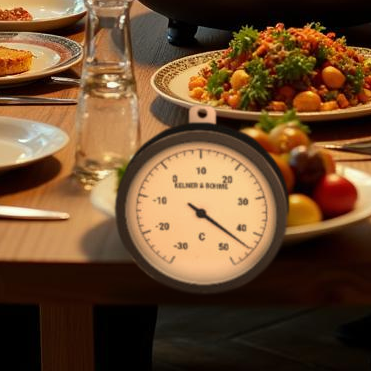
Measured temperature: 44 °C
